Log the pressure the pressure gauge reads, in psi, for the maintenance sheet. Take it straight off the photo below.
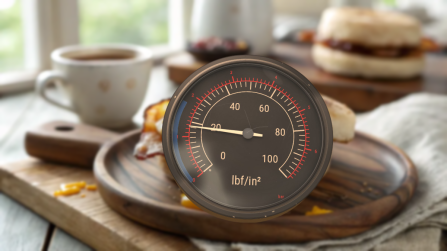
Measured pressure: 18 psi
